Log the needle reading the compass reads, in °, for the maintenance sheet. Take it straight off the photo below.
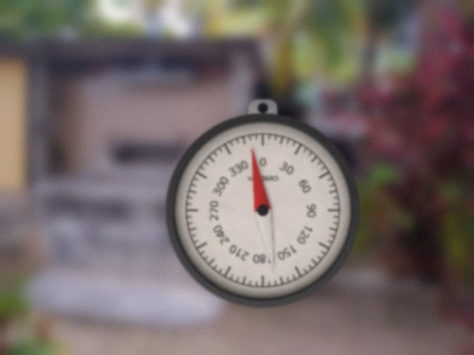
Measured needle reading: 350 °
